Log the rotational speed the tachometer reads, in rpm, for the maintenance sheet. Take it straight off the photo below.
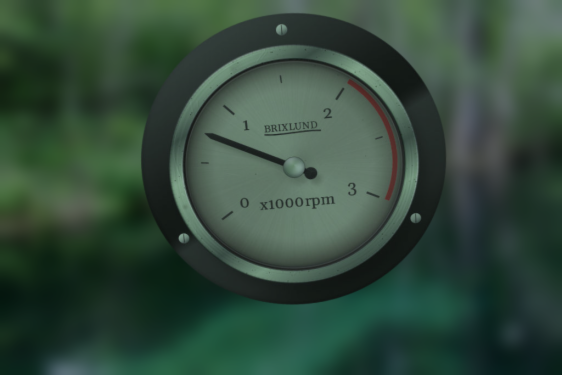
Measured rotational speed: 750 rpm
